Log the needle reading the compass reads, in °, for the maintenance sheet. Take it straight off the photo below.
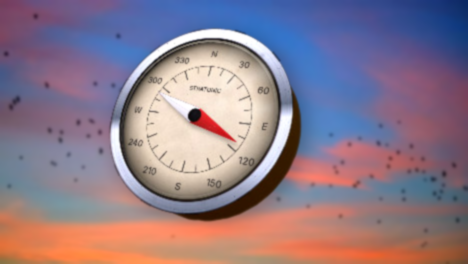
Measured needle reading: 112.5 °
